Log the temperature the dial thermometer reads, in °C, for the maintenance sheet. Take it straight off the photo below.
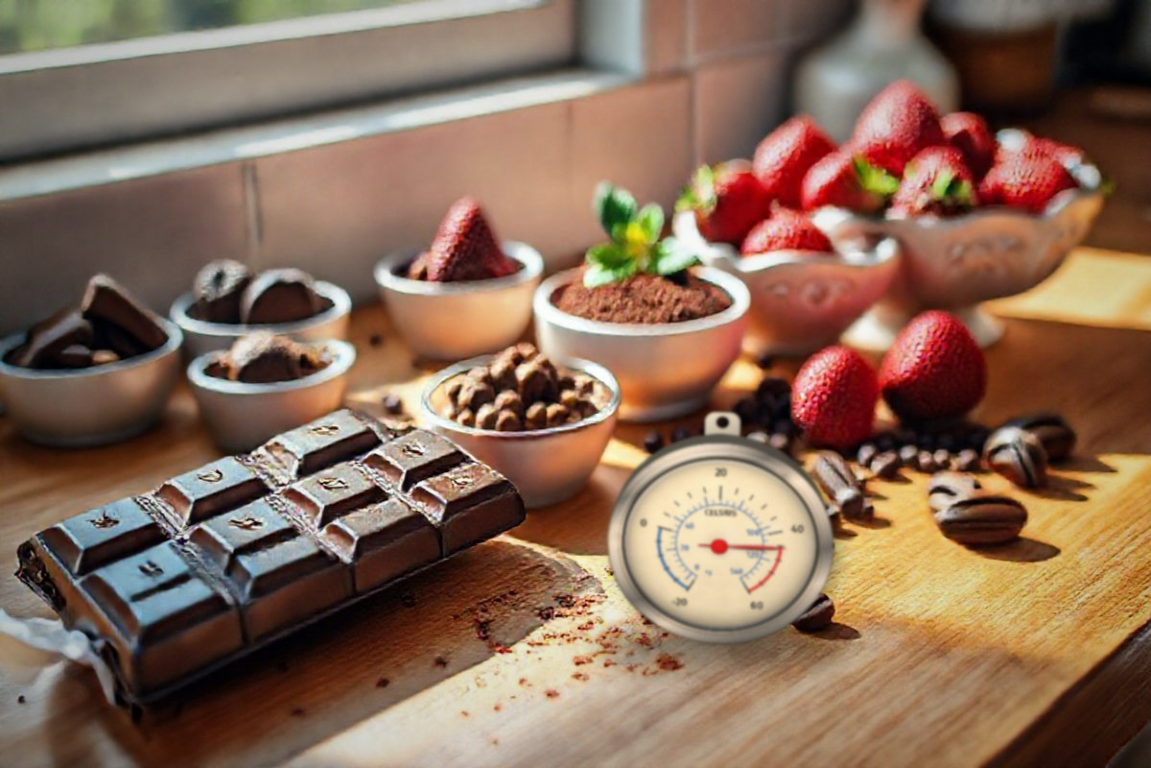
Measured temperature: 44 °C
